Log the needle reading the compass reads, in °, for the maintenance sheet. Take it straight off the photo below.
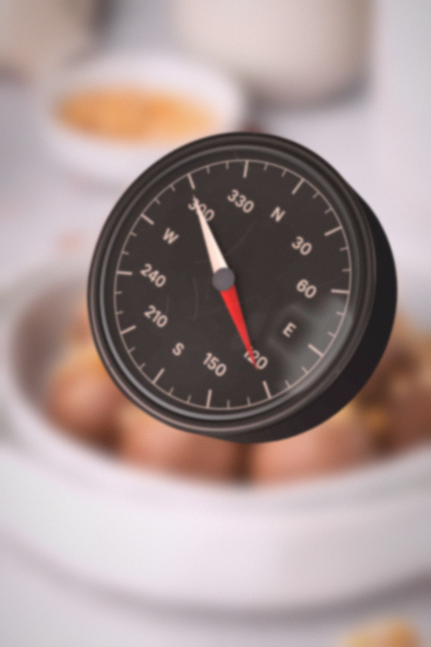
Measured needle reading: 120 °
